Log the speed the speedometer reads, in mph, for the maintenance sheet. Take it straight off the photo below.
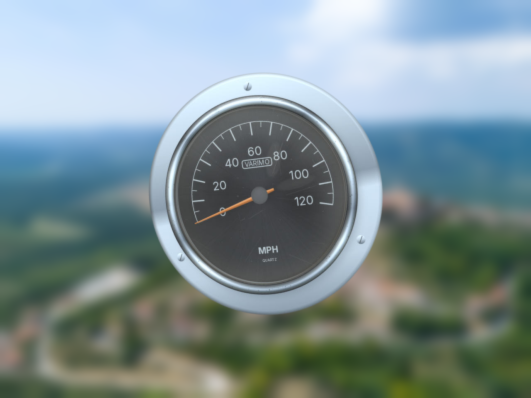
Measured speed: 0 mph
